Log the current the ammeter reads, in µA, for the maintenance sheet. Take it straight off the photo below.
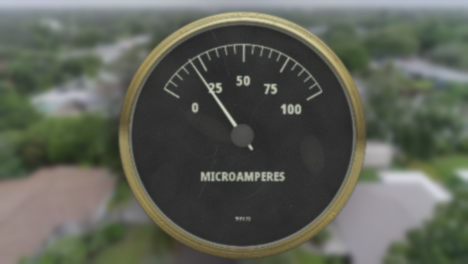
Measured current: 20 µA
